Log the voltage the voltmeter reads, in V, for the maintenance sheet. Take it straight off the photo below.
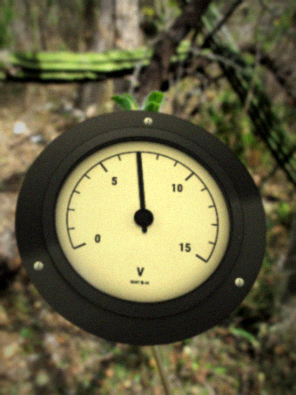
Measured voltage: 7 V
